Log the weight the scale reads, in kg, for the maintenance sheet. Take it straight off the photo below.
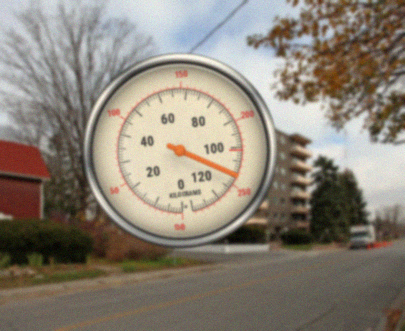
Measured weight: 110 kg
